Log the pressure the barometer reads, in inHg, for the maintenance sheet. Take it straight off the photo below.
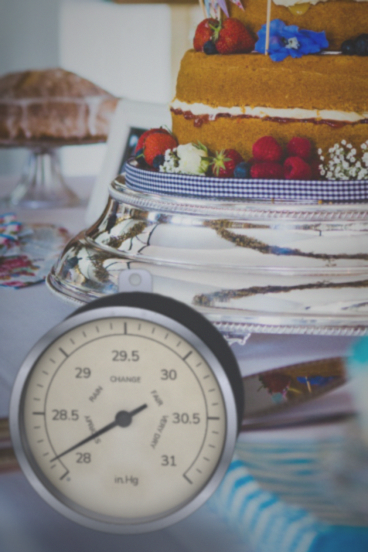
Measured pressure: 28.15 inHg
